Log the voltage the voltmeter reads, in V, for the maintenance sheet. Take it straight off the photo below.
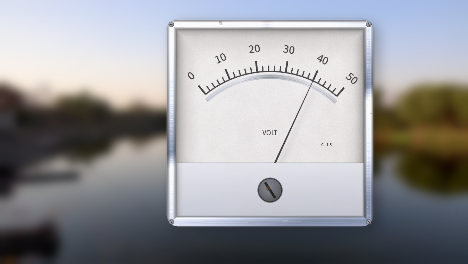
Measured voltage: 40 V
